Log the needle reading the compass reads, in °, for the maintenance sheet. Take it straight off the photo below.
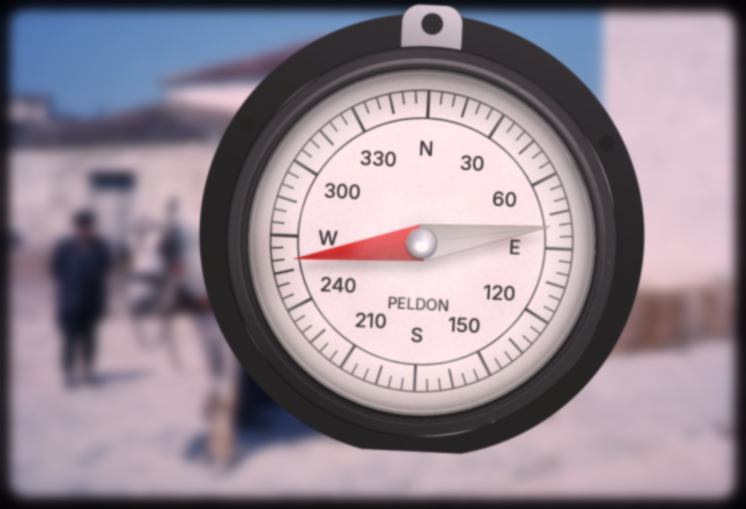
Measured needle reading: 260 °
